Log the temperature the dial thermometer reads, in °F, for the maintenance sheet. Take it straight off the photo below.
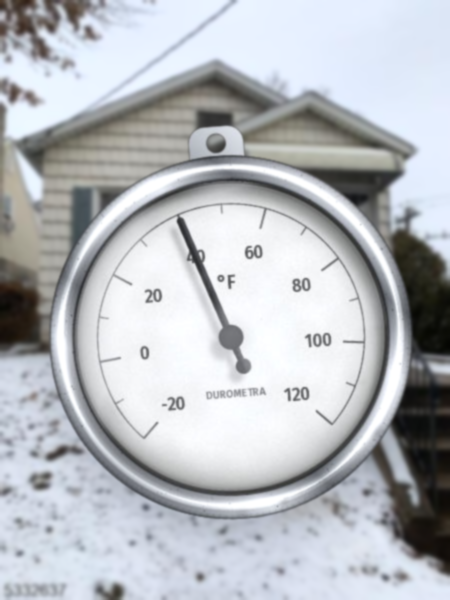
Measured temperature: 40 °F
